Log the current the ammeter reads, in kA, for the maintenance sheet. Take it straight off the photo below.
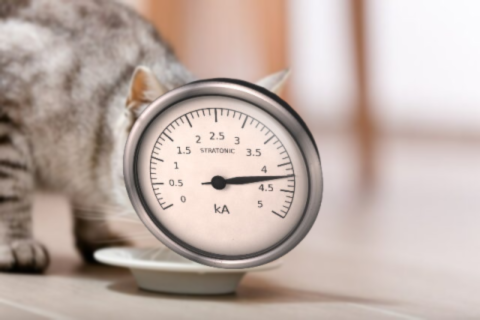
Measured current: 4.2 kA
